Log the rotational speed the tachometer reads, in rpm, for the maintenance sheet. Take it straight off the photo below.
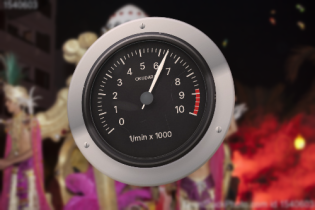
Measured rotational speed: 6400 rpm
